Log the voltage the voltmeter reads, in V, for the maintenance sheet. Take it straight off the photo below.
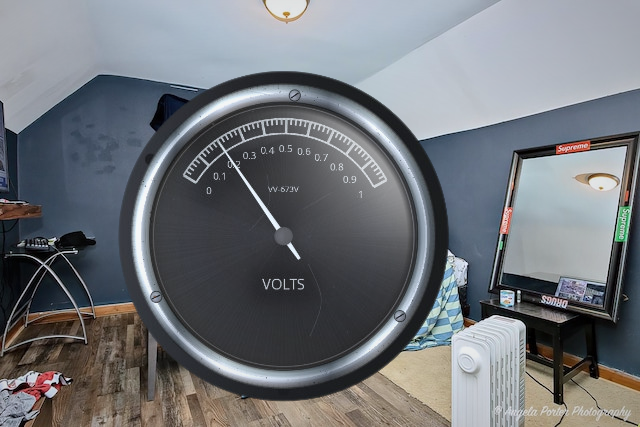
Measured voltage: 0.2 V
